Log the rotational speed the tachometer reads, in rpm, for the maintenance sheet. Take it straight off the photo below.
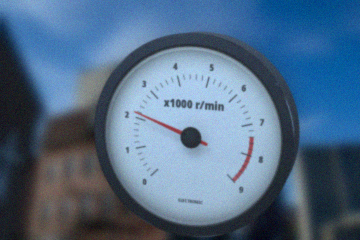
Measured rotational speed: 2200 rpm
